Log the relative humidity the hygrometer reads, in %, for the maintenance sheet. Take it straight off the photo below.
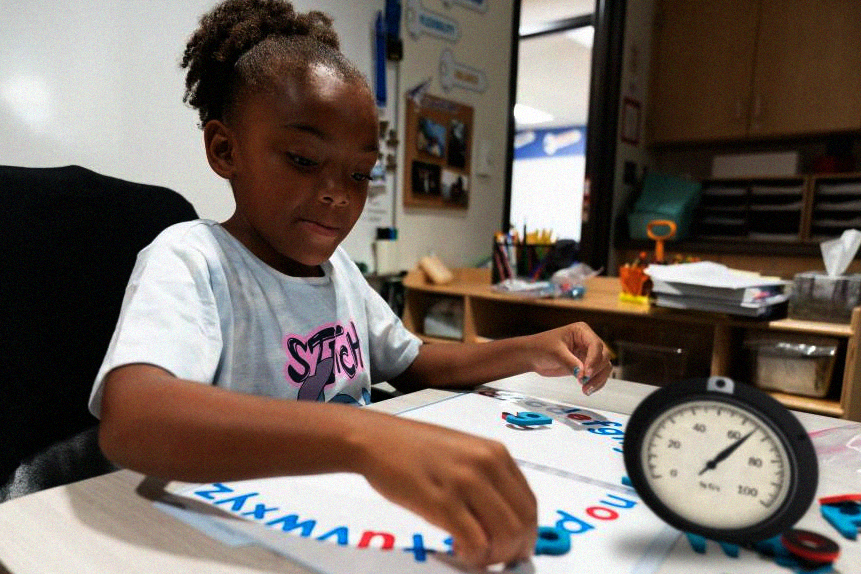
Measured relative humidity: 65 %
